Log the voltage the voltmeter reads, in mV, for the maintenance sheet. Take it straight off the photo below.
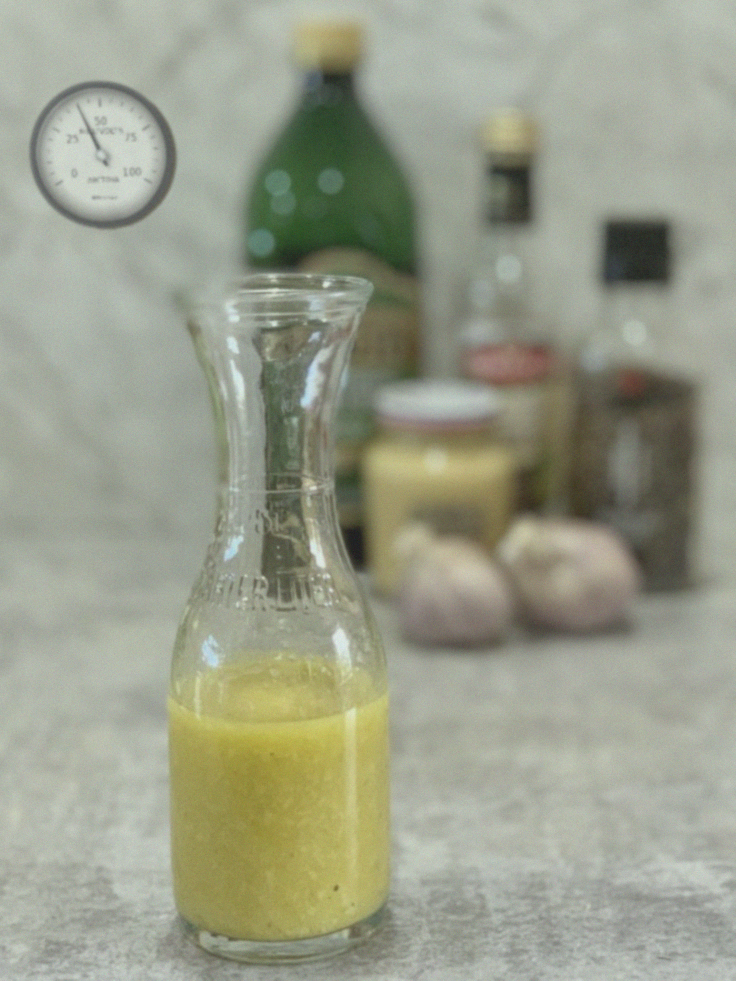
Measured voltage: 40 mV
